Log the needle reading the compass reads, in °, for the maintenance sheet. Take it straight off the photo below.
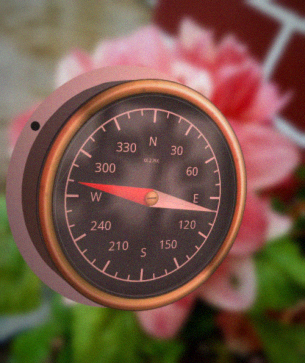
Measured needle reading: 280 °
